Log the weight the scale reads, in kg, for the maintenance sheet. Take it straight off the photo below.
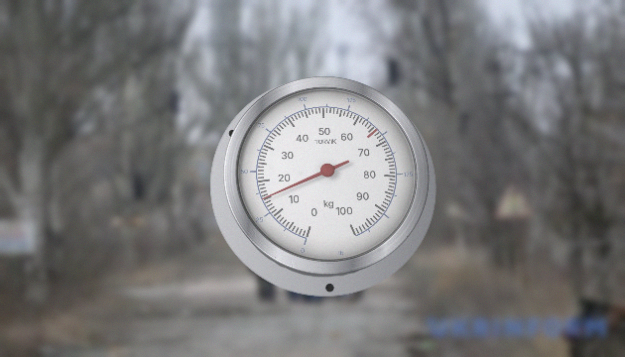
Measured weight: 15 kg
